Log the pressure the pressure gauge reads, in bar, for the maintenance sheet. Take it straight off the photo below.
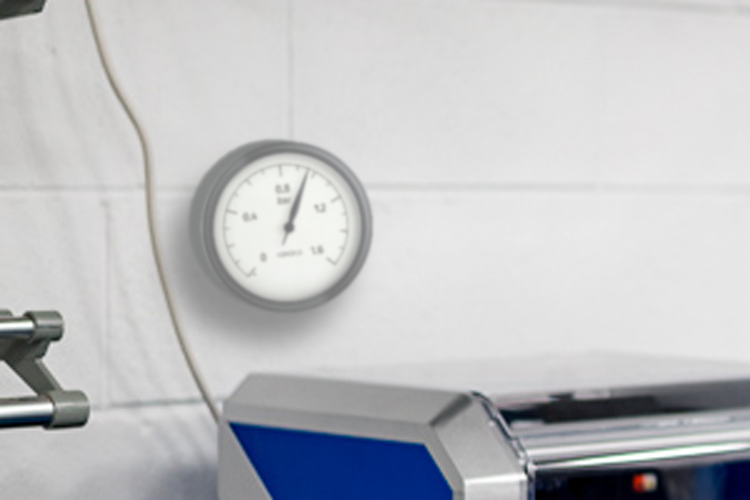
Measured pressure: 0.95 bar
